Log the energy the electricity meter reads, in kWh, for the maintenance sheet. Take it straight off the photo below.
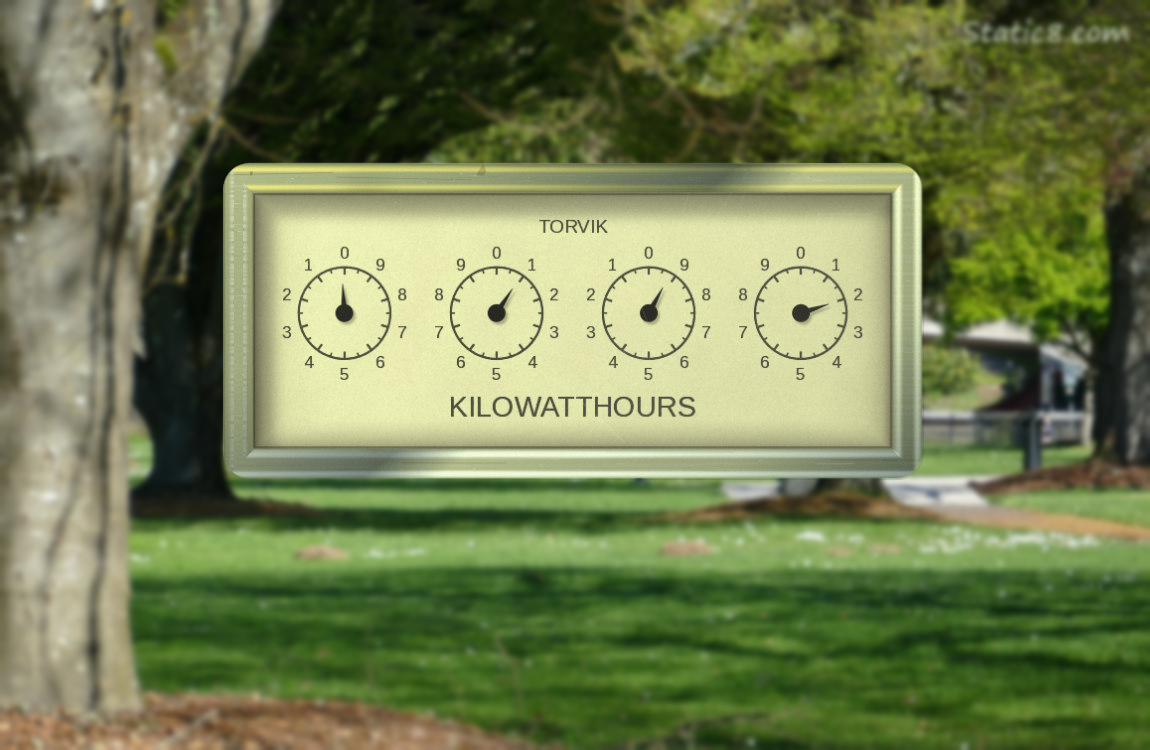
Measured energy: 92 kWh
